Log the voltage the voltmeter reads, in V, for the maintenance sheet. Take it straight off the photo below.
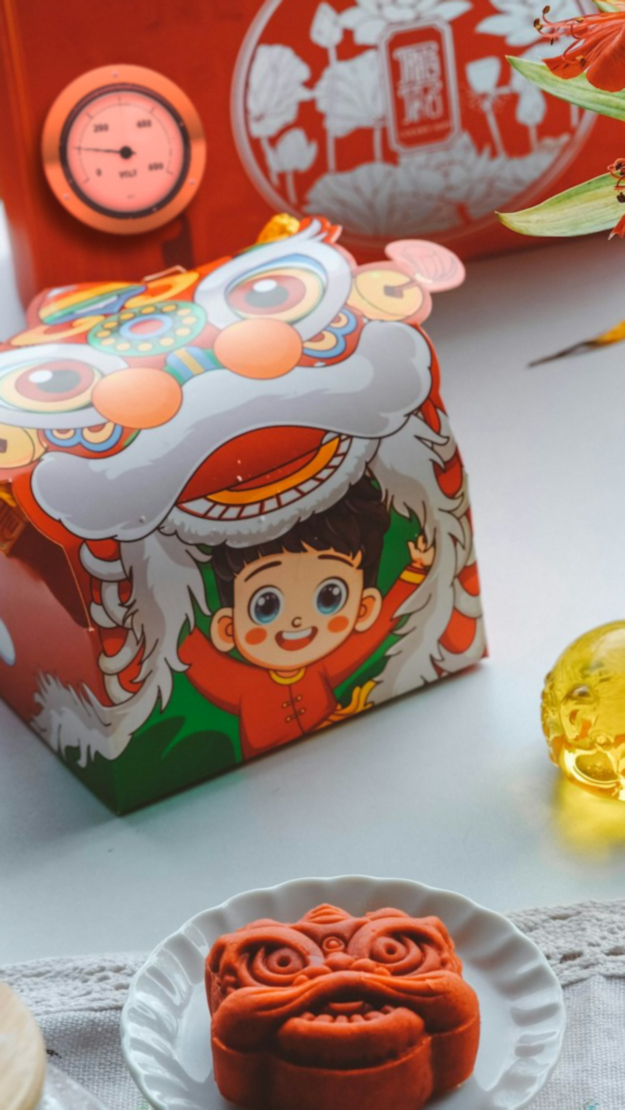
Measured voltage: 100 V
